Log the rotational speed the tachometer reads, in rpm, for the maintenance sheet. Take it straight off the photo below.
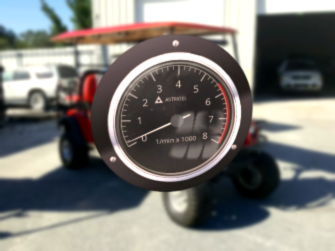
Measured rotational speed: 200 rpm
